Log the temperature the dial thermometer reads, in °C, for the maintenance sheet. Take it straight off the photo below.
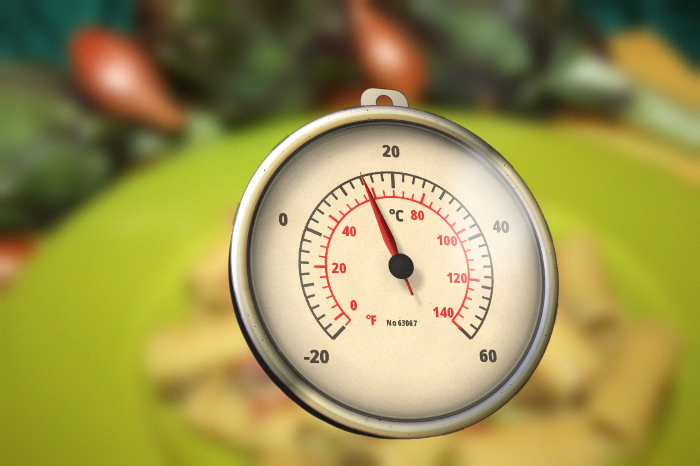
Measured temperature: 14 °C
